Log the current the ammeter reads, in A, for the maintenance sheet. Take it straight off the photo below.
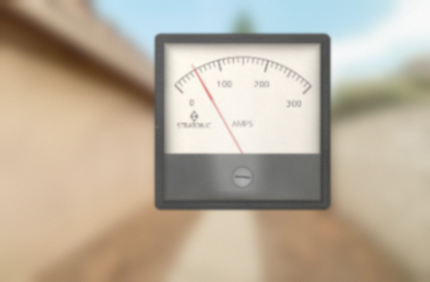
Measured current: 50 A
